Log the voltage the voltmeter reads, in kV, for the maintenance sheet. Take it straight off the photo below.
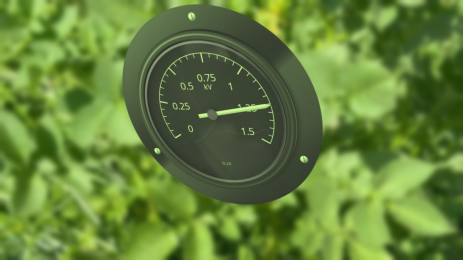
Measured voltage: 1.25 kV
